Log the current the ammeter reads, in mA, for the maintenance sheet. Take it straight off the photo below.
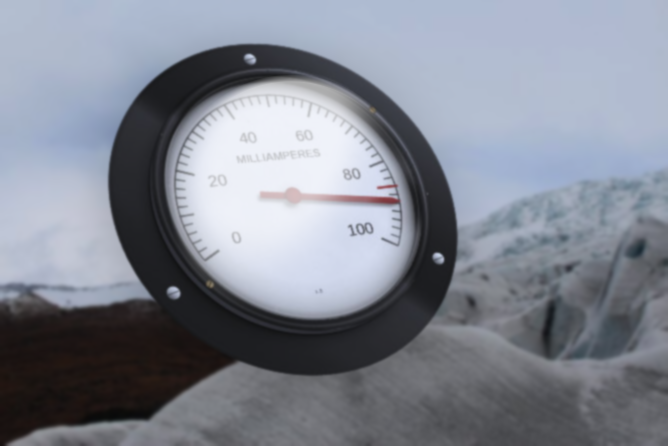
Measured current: 90 mA
